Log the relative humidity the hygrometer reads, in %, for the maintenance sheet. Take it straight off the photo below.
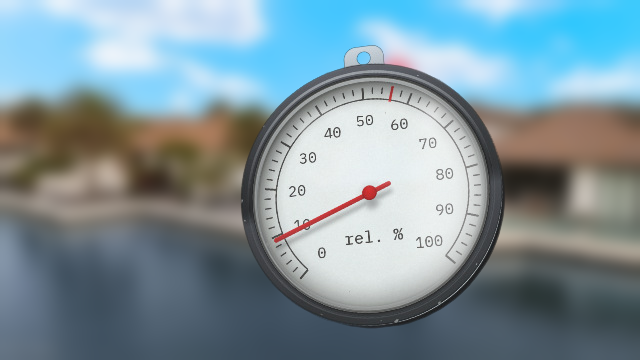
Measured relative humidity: 9 %
